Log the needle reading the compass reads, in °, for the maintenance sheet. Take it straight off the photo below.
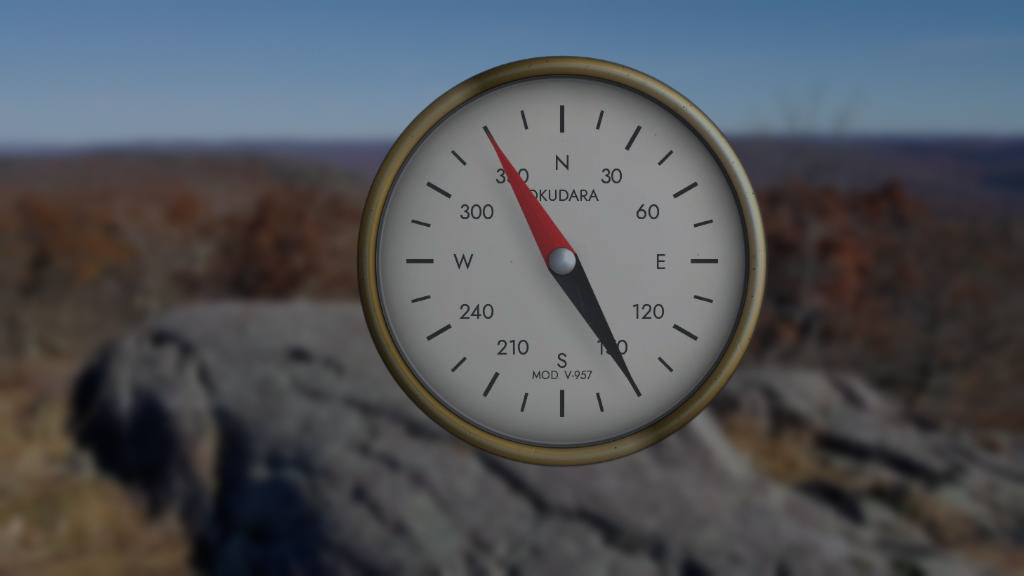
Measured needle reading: 330 °
